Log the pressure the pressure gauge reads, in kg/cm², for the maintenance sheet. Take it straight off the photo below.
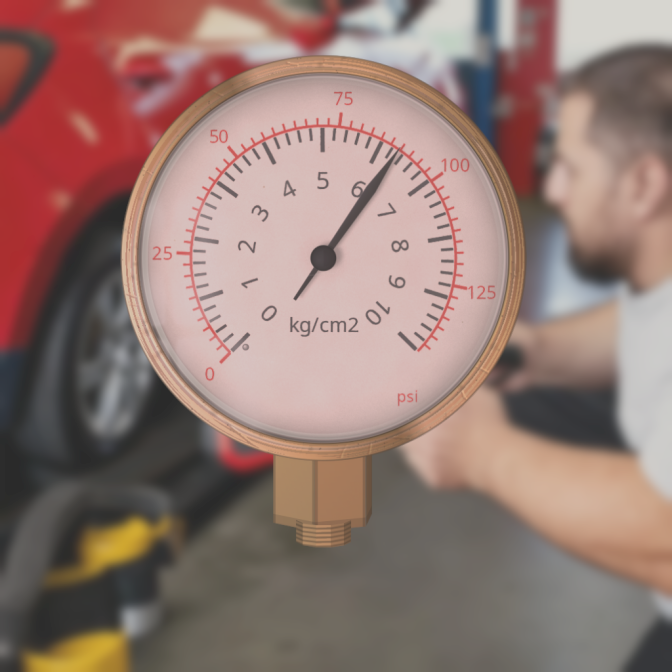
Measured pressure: 6.3 kg/cm²
